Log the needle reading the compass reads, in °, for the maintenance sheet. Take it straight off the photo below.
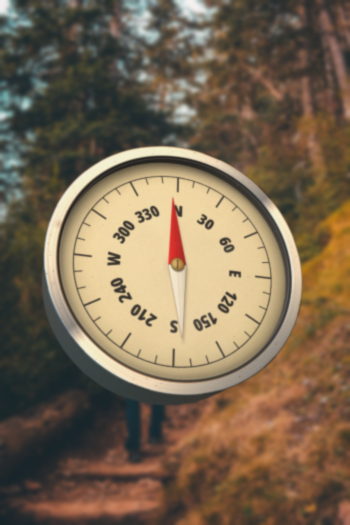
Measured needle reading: 355 °
